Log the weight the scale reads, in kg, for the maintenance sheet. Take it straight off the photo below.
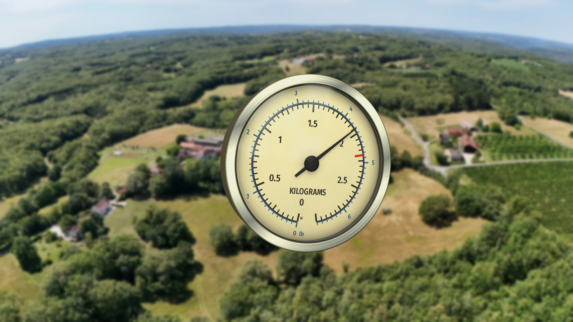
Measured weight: 1.95 kg
